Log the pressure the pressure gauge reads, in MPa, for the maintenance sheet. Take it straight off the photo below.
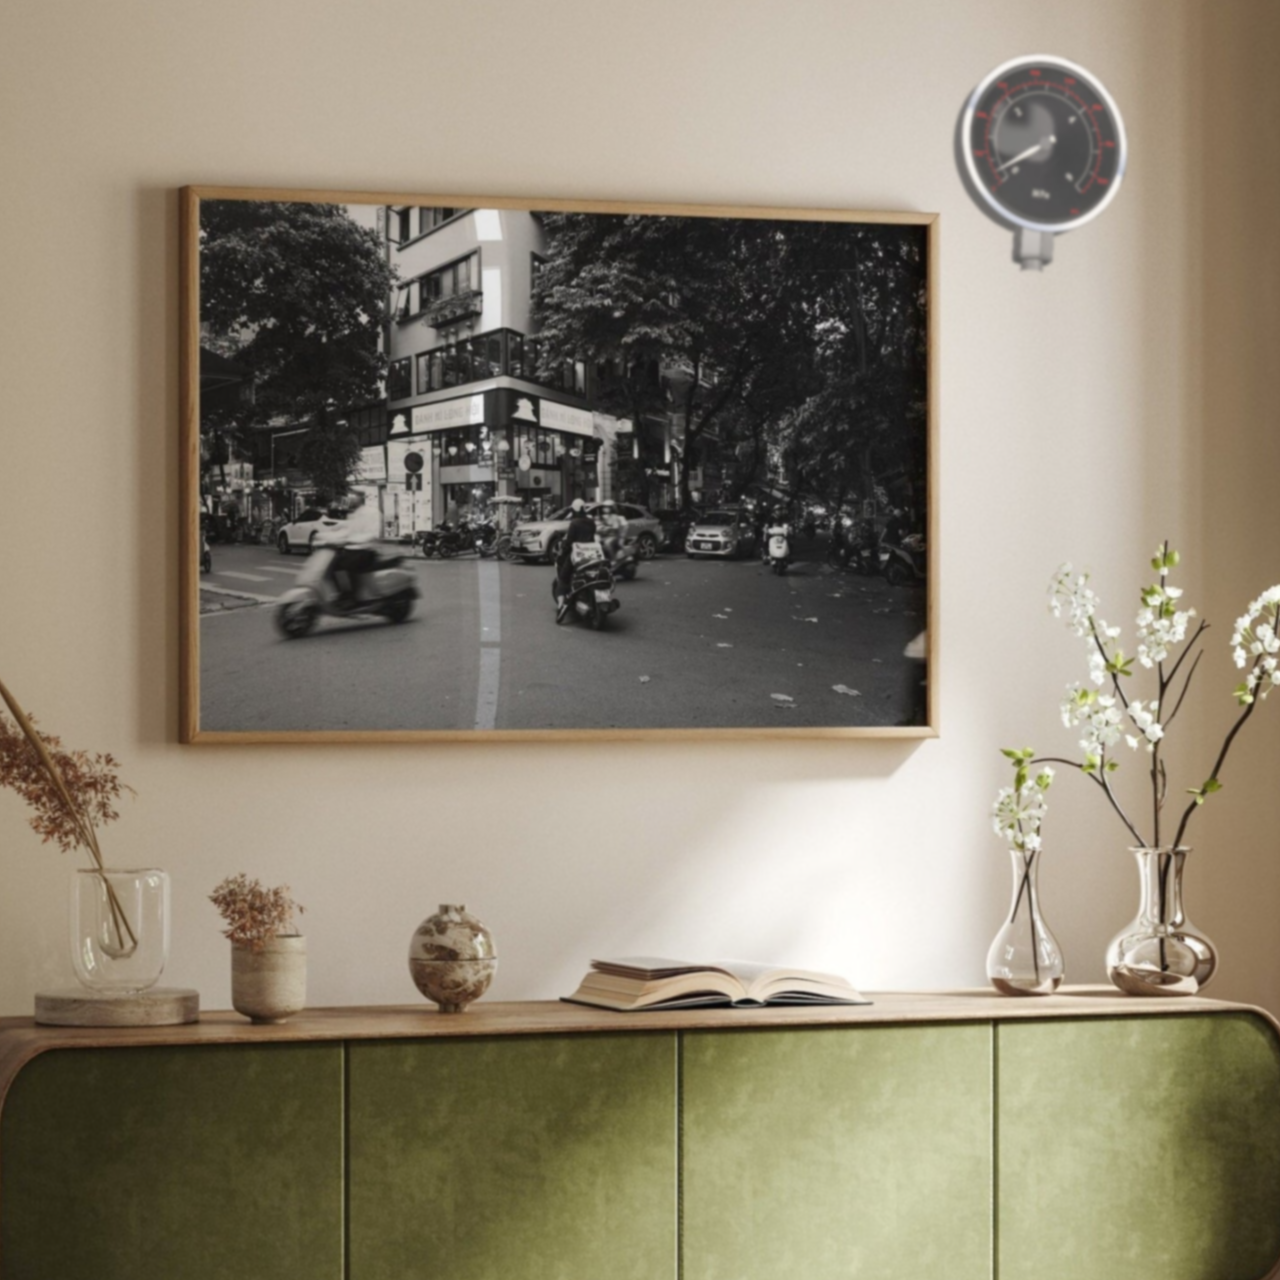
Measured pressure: 0.25 MPa
